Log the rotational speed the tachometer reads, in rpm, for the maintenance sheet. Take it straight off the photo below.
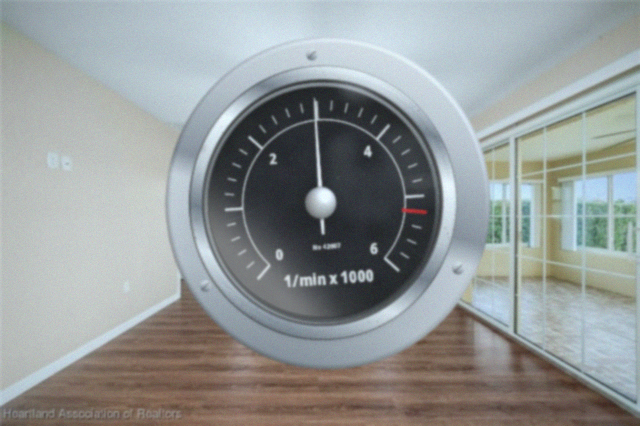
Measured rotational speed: 3000 rpm
